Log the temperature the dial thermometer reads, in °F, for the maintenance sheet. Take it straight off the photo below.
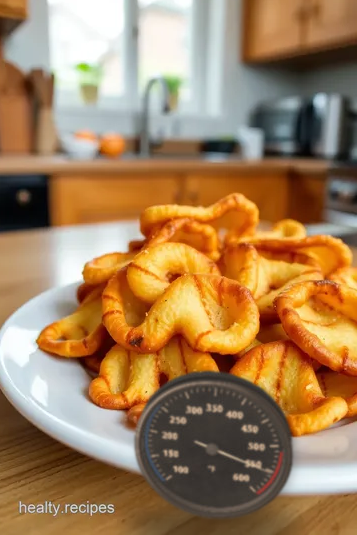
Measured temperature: 550 °F
